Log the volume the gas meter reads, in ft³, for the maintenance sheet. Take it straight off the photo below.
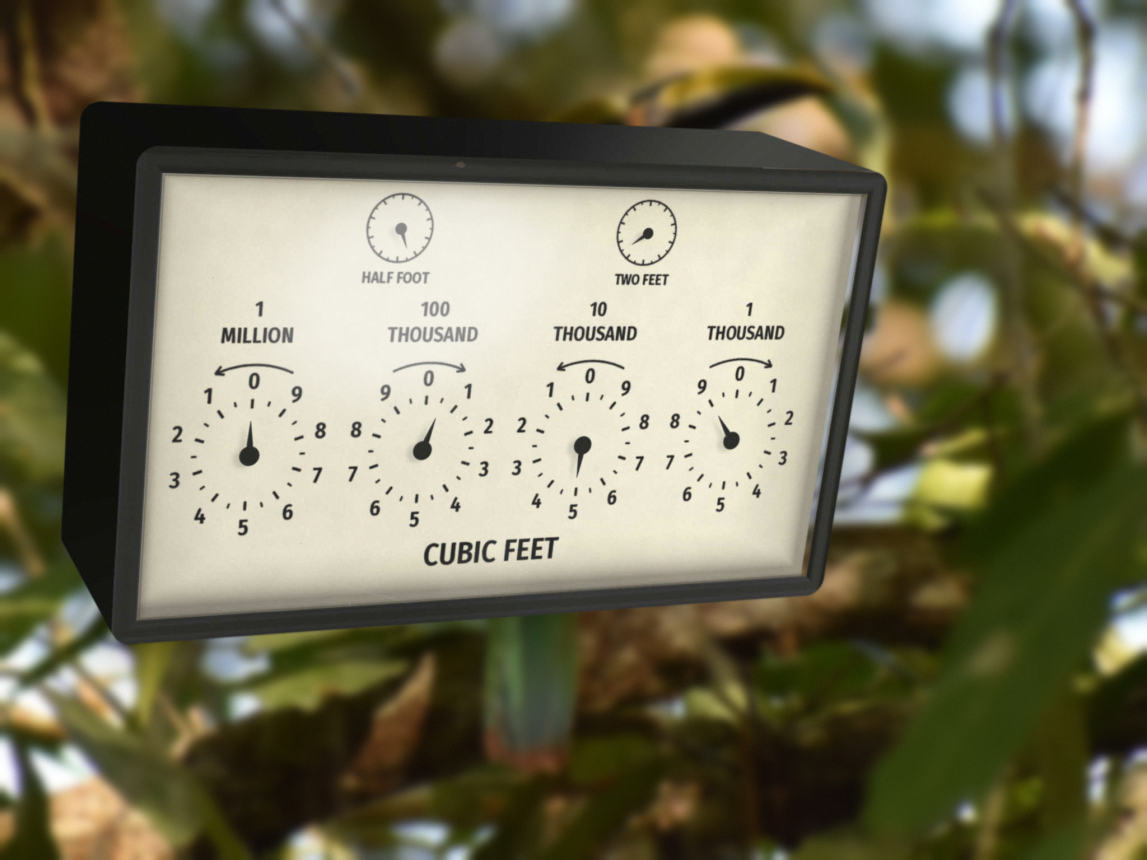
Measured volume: 4900 ft³
